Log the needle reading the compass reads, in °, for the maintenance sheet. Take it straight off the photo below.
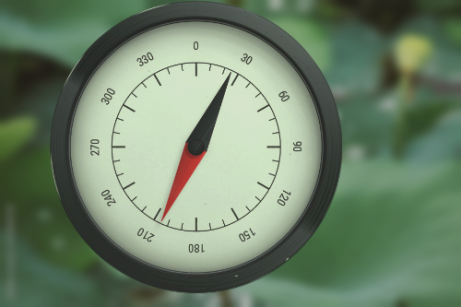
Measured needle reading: 205 °
